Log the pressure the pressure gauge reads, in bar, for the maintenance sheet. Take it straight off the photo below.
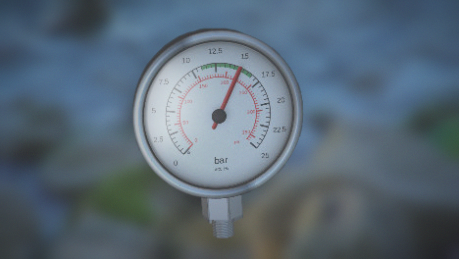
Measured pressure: 15 bar
